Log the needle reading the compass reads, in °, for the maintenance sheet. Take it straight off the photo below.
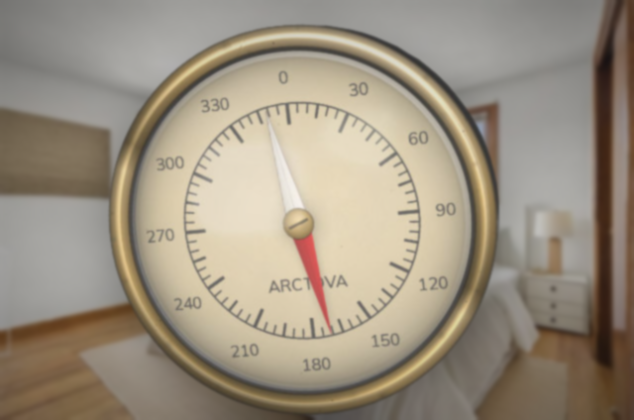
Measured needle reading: 170 °
